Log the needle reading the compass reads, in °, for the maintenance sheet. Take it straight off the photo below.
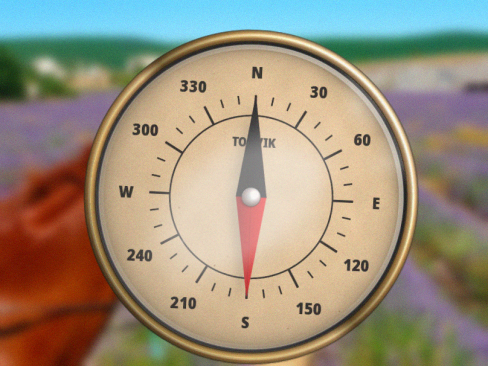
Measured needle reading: 180 °
